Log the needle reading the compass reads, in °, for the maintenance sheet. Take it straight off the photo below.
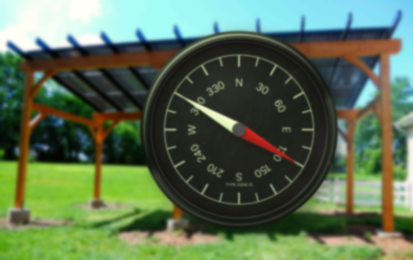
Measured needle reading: 120 °
